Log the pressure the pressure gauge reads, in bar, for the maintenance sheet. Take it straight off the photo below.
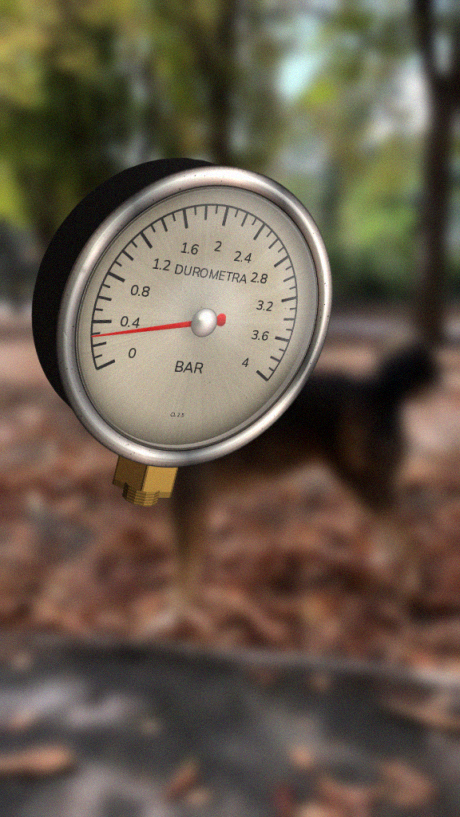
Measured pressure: 0.3 bar
